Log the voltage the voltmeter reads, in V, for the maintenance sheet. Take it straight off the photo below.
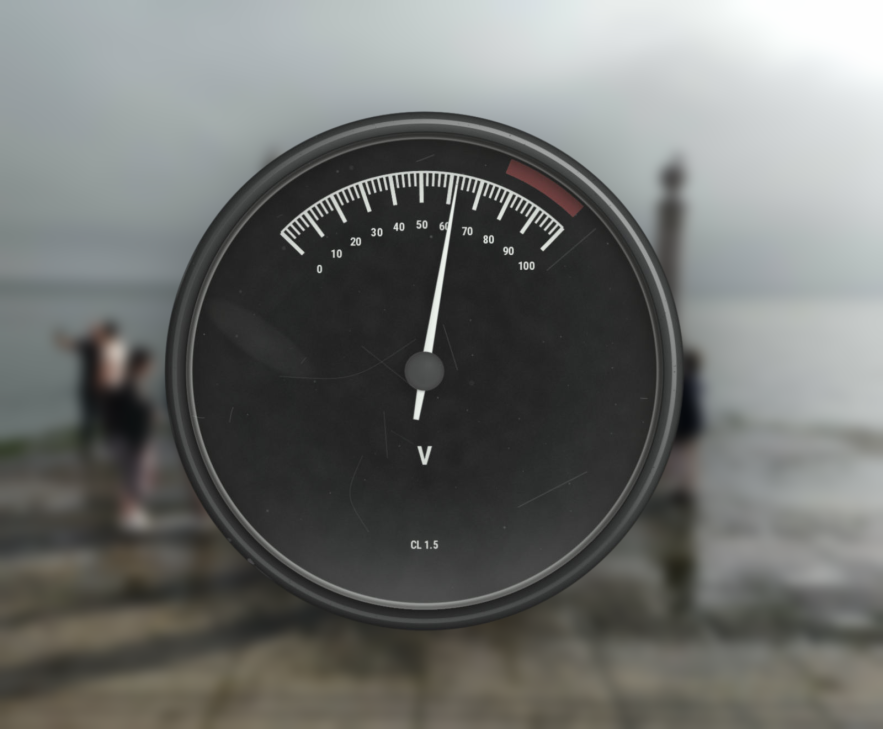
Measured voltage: 62 V
